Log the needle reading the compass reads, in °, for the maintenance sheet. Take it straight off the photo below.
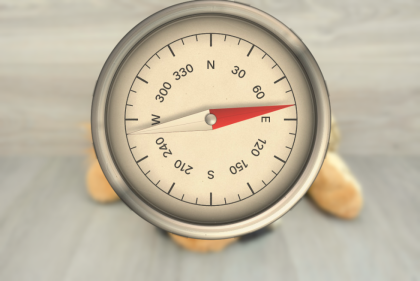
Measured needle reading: 80 °
